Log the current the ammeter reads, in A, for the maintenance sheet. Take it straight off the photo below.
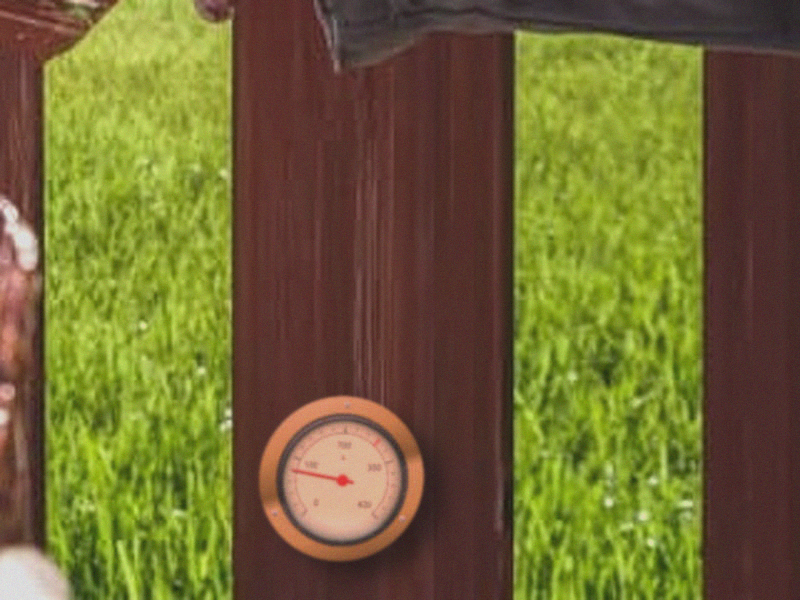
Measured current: 80 A
